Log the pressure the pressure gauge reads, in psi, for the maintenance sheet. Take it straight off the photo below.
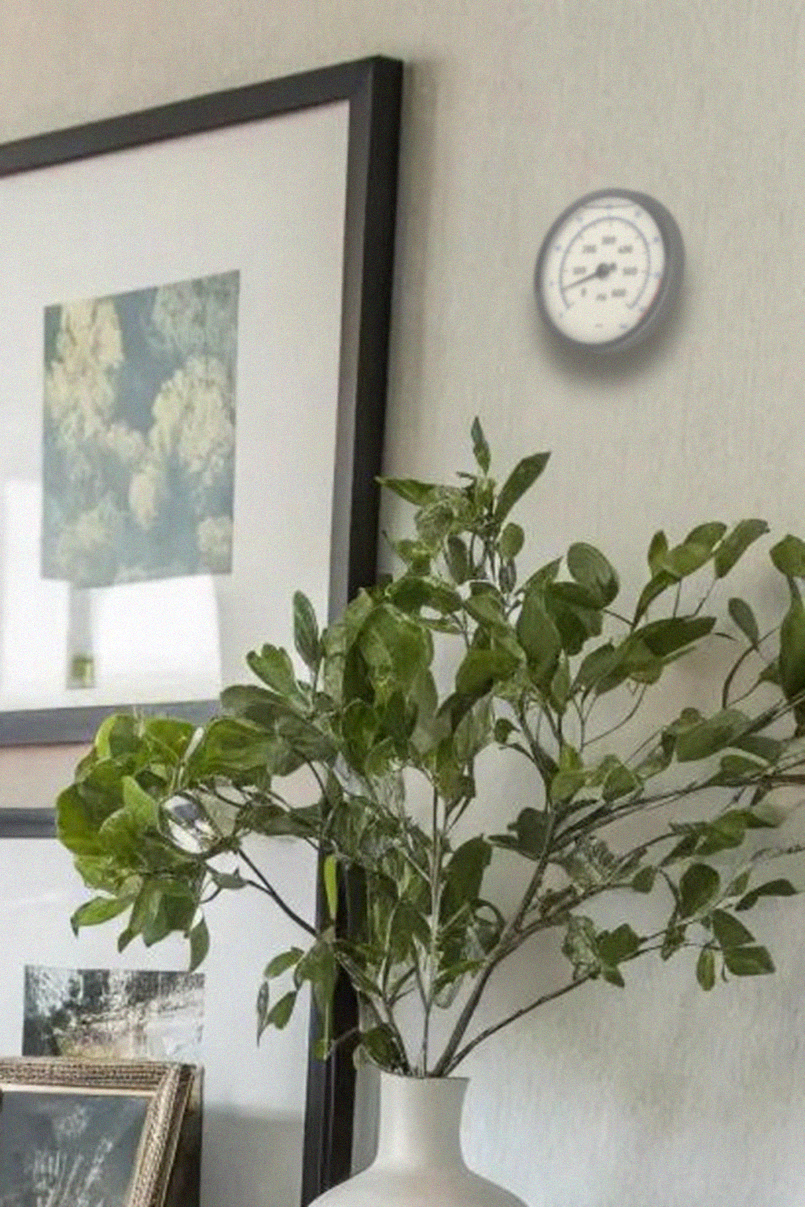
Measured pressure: 50 psi
